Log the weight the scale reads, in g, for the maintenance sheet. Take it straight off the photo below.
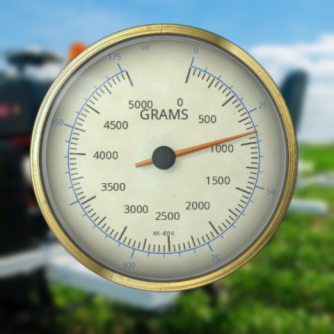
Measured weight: 900 g
